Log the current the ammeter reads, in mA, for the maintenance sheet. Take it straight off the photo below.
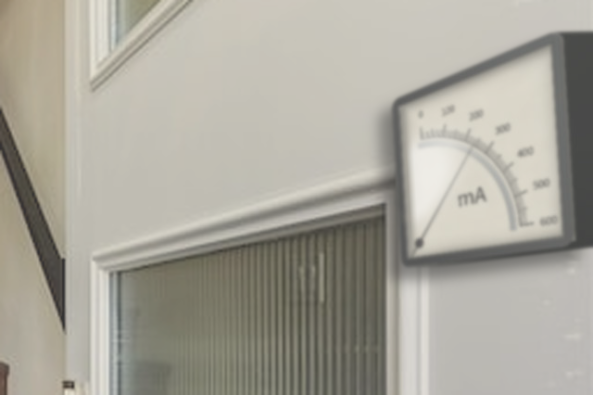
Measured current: 250 mA
